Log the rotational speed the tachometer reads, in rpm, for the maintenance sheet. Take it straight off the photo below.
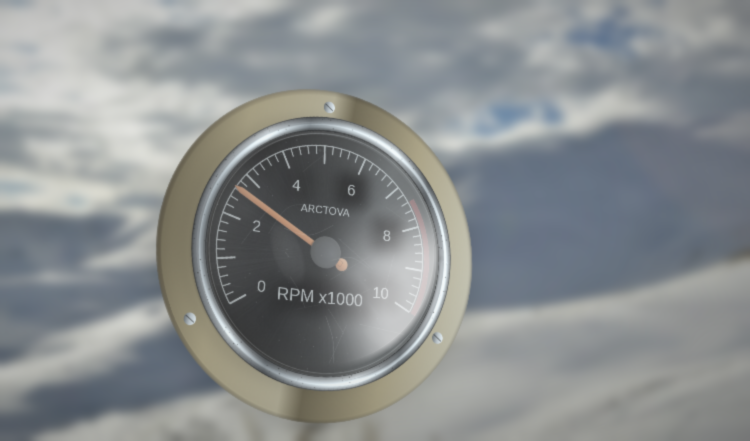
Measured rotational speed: 2600 rpm
